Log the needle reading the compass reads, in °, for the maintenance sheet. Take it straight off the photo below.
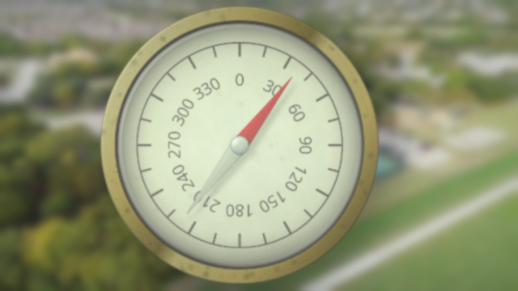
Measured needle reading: 37.5 °
